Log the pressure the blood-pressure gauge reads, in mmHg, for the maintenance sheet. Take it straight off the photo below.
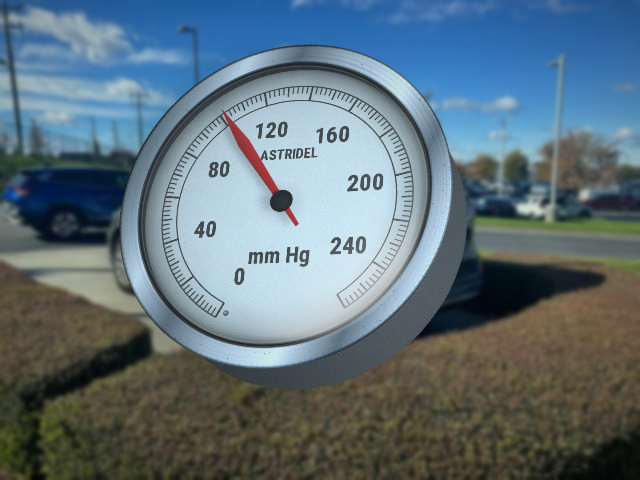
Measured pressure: 102 mmHg
